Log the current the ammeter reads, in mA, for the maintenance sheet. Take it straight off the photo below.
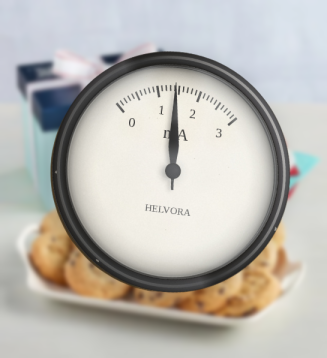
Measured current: 1.4 mA
